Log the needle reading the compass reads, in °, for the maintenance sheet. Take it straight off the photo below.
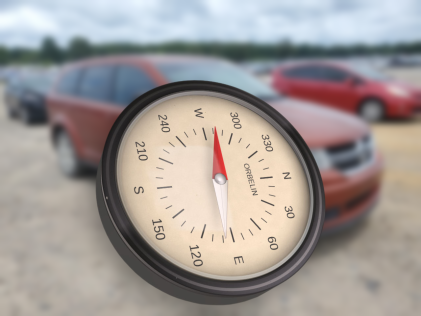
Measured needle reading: 280 °
